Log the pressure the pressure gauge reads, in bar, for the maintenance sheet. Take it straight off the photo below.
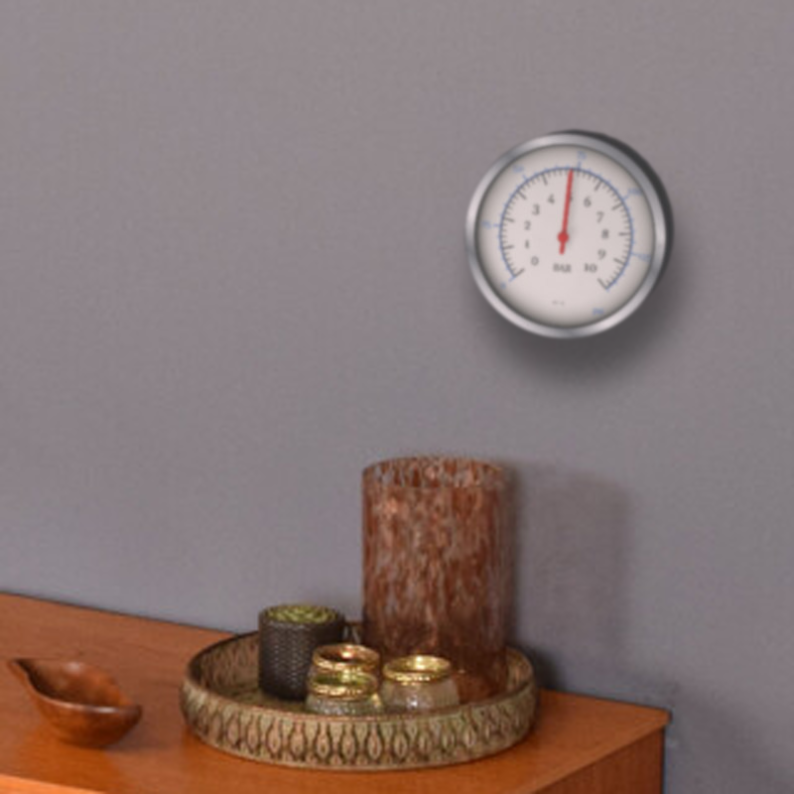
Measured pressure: 5 bar
